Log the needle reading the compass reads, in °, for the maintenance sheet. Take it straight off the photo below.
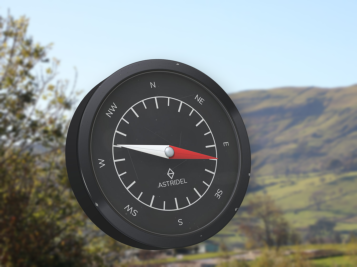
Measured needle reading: 105 °
